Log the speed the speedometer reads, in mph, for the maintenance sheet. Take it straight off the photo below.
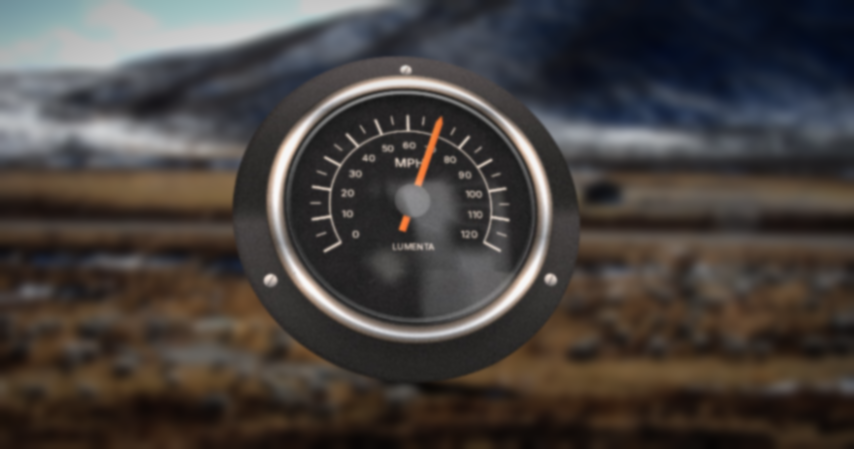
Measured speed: 70 mph
